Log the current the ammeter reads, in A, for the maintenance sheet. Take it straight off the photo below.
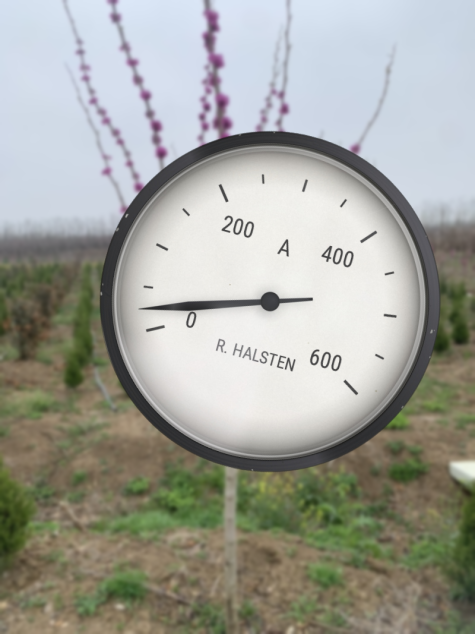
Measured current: 25 A
